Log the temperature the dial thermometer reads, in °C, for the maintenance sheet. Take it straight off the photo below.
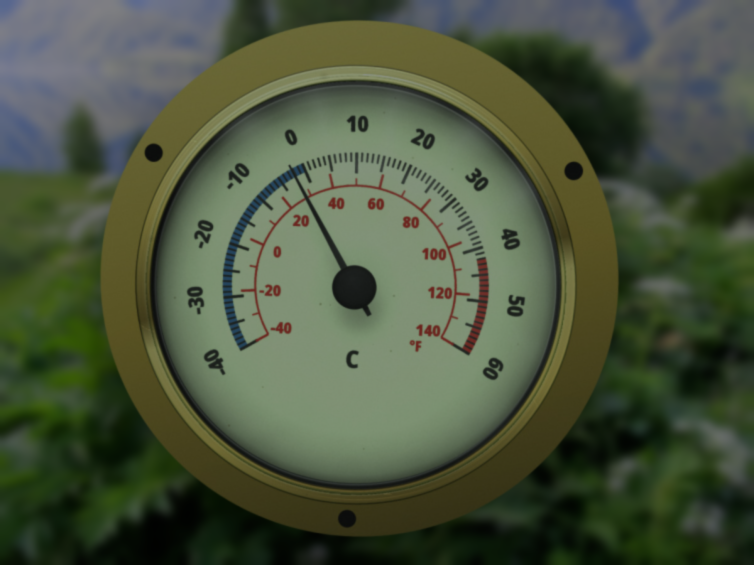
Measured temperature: -2 °C
